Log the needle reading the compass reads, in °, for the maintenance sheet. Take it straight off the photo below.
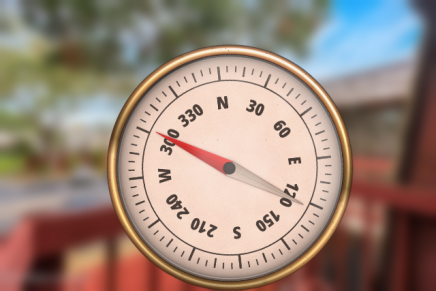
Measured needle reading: 302.5 °
